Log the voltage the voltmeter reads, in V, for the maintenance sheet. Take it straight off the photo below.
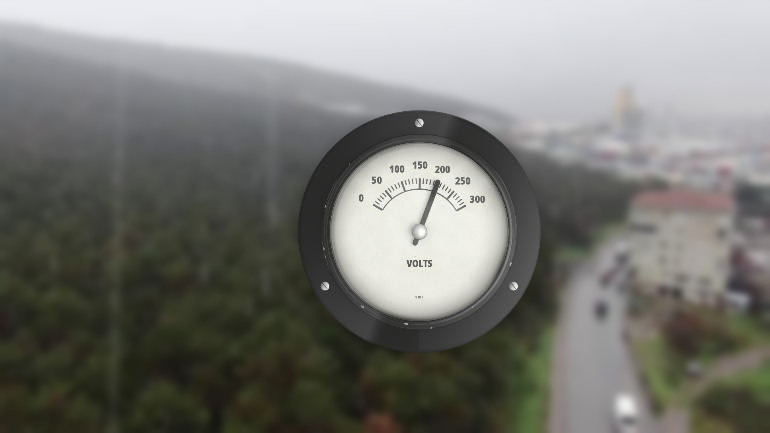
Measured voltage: 200 V
